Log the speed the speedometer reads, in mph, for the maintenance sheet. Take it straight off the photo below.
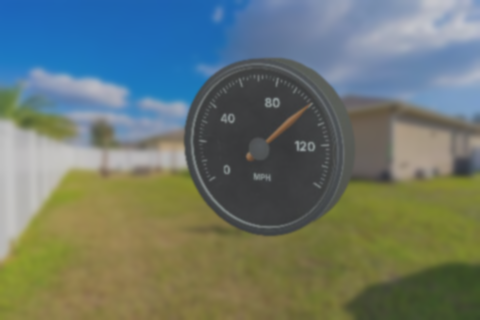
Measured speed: 100 mph
